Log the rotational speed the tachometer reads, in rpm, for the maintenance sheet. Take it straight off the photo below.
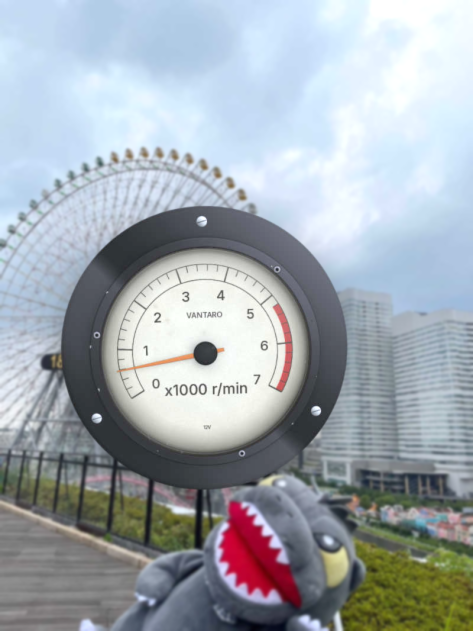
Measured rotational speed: 600 rpm
